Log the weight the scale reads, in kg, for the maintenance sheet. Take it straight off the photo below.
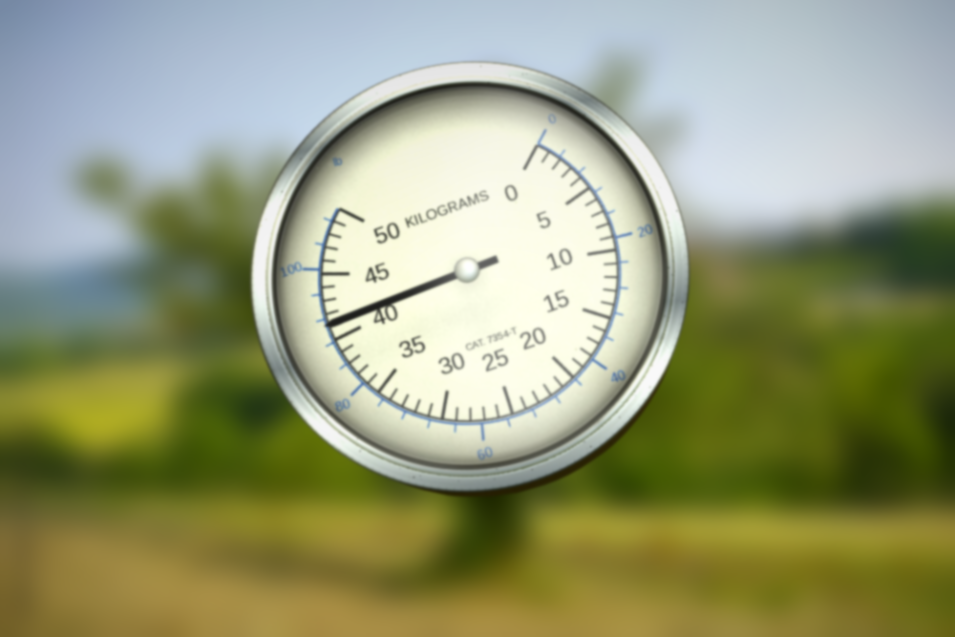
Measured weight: 41 kg
